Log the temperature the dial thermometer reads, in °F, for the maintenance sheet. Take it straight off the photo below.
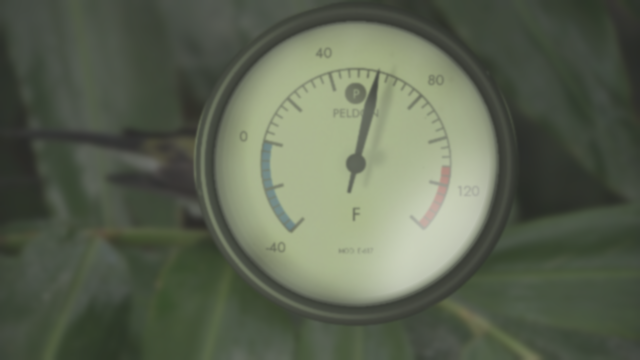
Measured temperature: 60 °F
